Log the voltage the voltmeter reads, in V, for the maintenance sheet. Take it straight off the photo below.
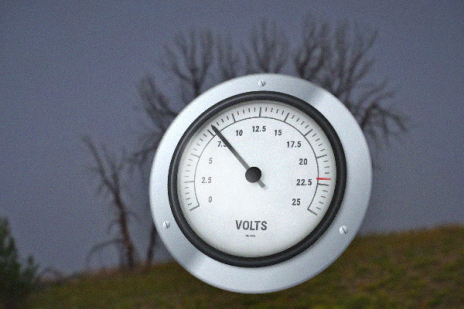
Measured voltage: 8 V
